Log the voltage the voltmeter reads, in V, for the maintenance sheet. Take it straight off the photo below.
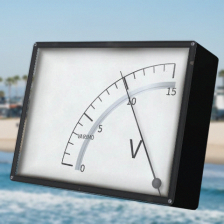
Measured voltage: 10 V
